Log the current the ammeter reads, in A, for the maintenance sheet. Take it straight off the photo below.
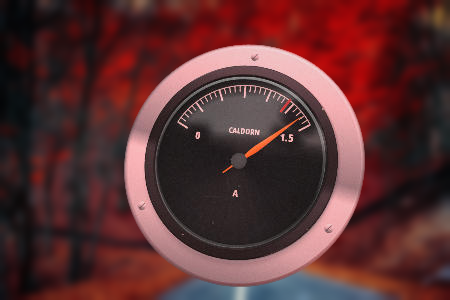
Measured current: 1.4 A
